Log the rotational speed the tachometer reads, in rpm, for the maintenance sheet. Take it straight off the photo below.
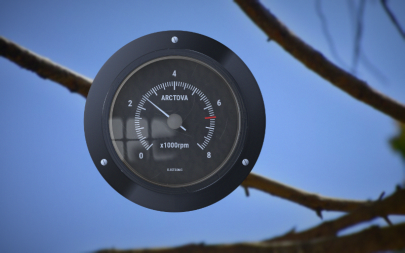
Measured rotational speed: 2500 rpm
